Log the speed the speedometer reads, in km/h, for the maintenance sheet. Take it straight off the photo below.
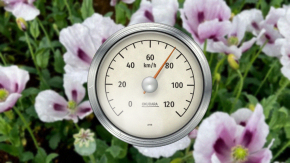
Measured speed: 75 km/h
